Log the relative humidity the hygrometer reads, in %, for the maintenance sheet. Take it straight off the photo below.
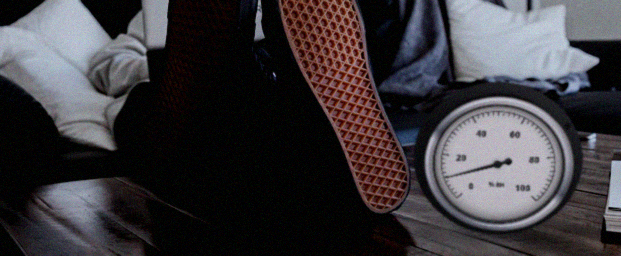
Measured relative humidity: 10 %
